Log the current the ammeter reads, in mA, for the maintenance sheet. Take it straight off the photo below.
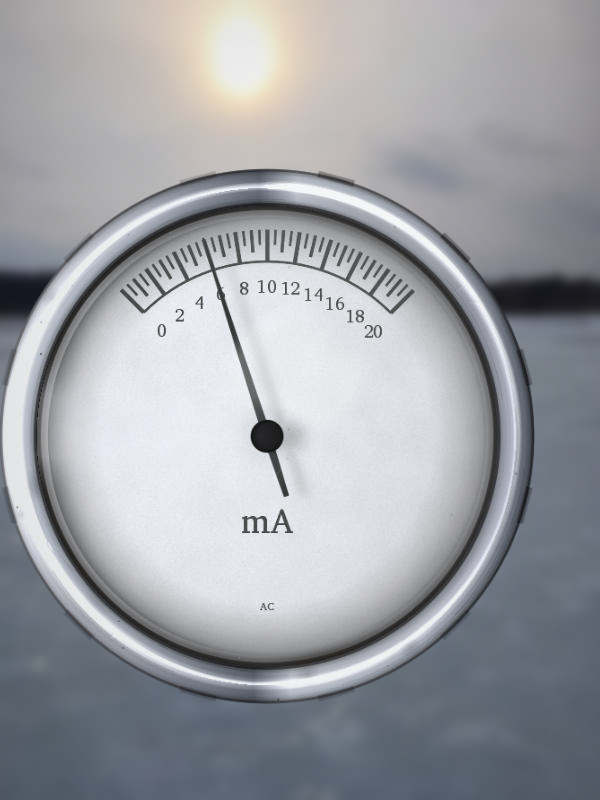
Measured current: 6 mA
